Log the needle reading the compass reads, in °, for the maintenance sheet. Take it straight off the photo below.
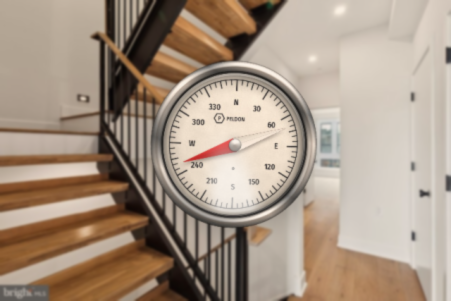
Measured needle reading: 250 °
